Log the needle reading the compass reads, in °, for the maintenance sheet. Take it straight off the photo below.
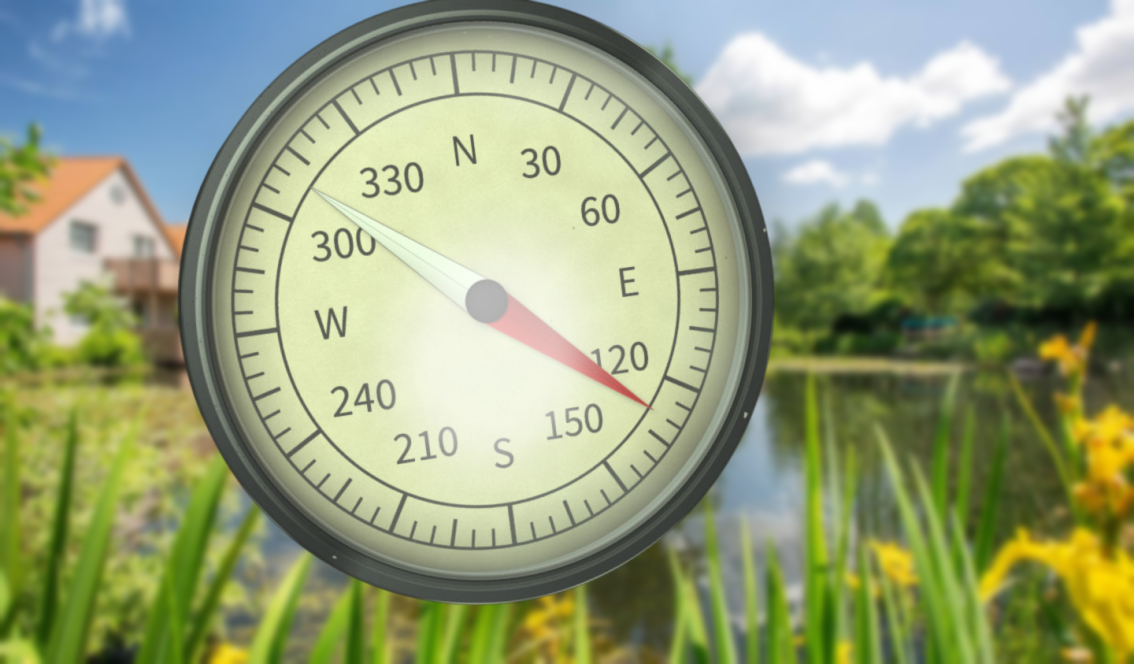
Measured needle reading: 130 °
